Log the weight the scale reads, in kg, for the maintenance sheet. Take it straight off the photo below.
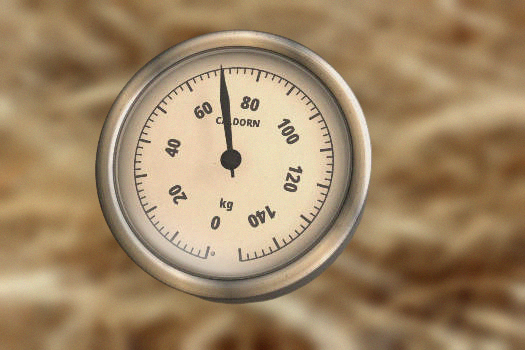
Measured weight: 70 kg
